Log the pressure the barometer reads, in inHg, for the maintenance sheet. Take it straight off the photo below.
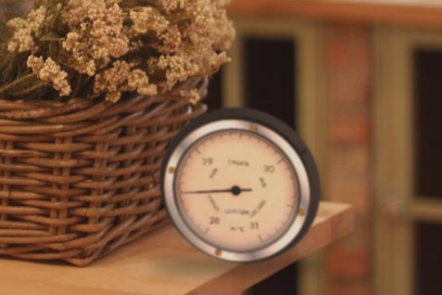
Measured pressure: 28.5 inHg
